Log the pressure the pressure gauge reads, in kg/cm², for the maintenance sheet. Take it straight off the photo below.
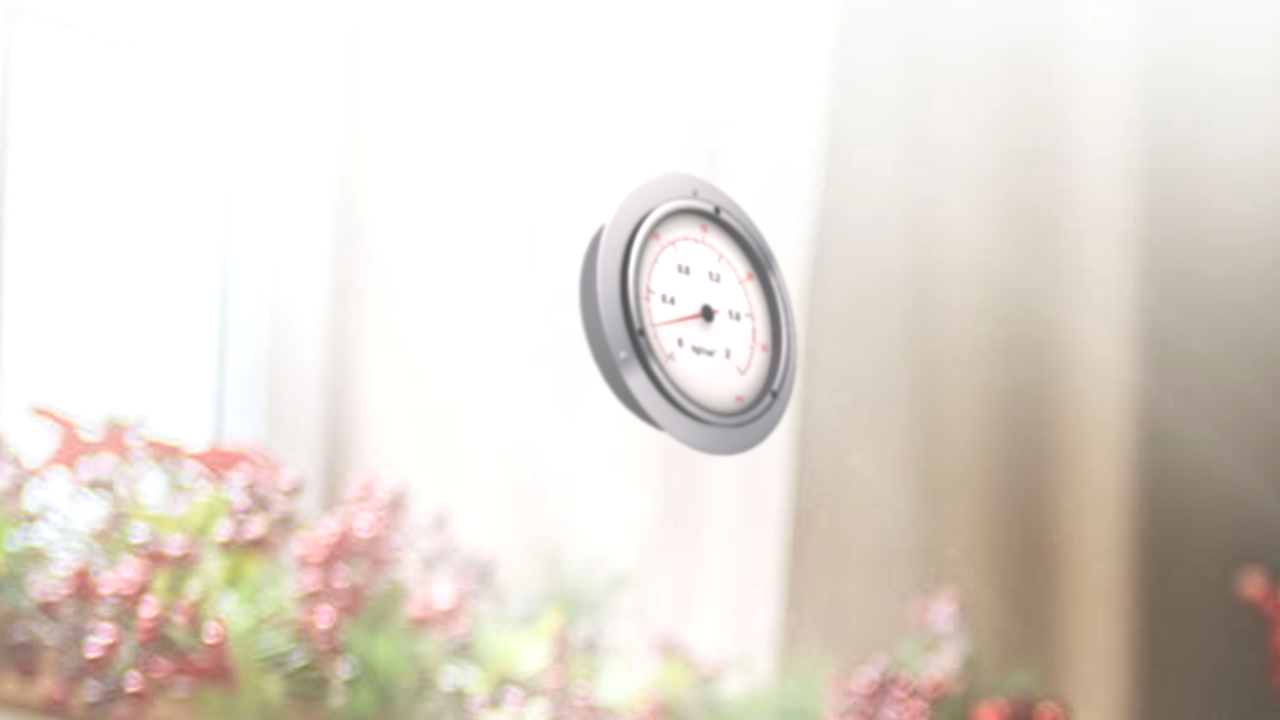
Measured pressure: 0.2 kg/cm²
